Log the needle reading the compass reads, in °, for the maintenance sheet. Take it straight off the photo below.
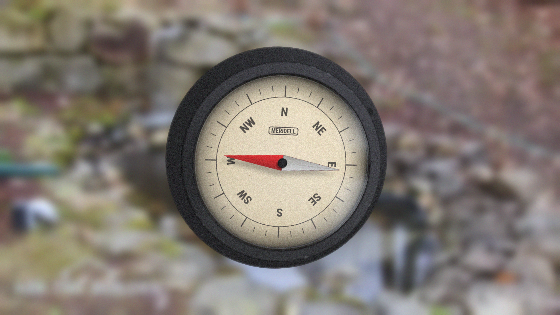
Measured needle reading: 275 °
